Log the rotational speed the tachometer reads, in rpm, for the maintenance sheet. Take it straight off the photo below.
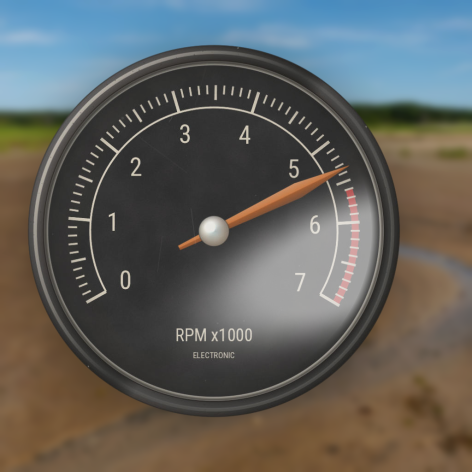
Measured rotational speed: 5350 rpm
